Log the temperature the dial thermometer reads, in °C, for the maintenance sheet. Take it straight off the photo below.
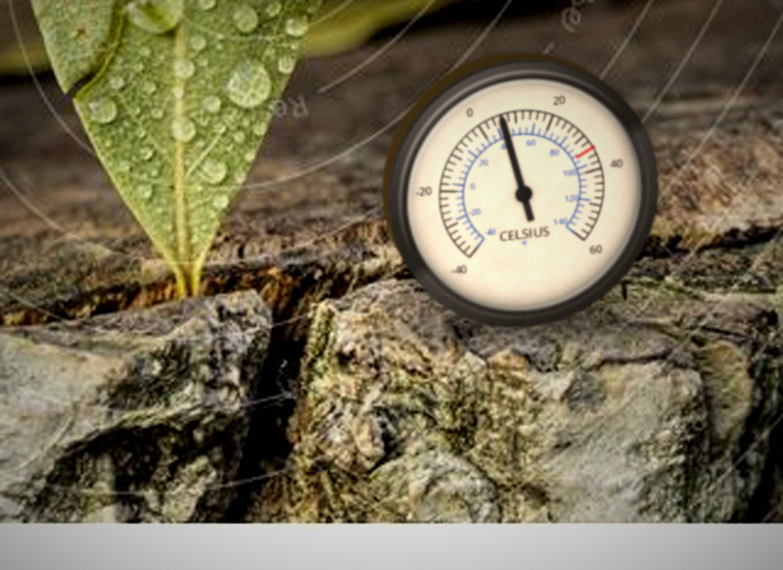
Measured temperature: 6 °C
